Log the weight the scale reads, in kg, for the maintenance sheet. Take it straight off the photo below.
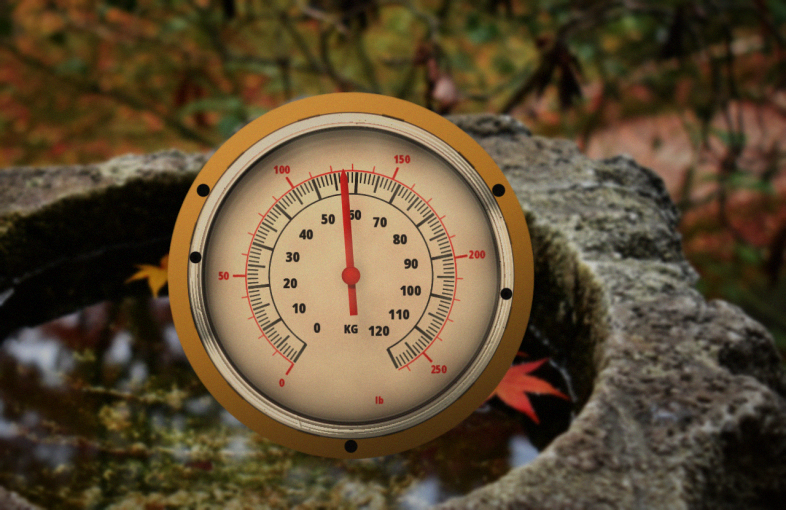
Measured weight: 57 kg
